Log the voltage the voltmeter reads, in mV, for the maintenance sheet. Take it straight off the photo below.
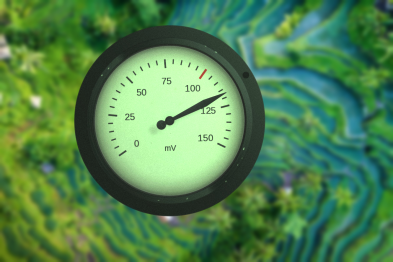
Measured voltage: 117.5 mV
